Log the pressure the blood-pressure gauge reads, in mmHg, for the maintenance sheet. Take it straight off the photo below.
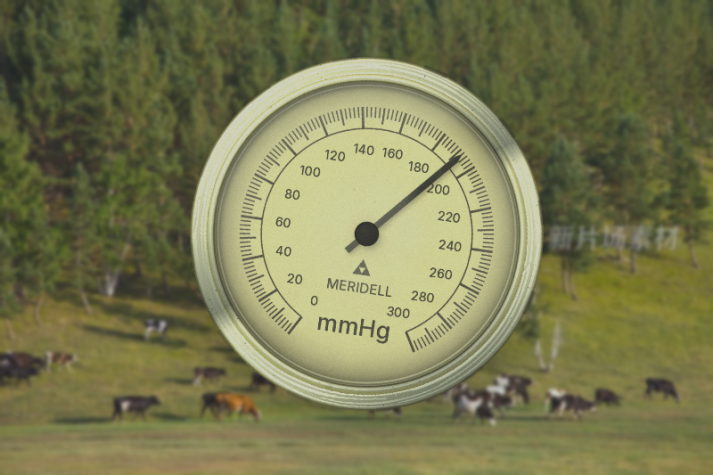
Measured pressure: 192 mmHg
